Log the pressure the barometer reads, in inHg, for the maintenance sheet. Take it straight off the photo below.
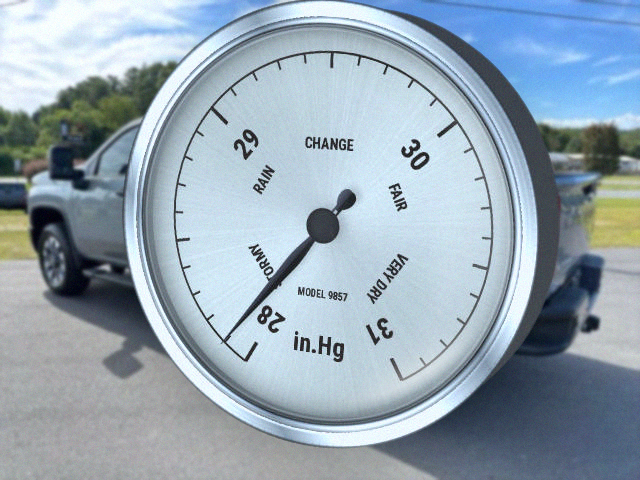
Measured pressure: 28.1 inHg
